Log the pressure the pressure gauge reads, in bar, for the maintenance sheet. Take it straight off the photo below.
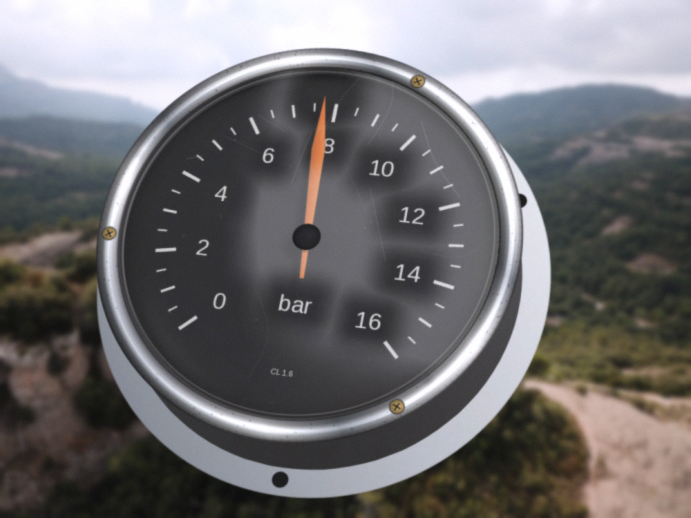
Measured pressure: 7.75 bar
